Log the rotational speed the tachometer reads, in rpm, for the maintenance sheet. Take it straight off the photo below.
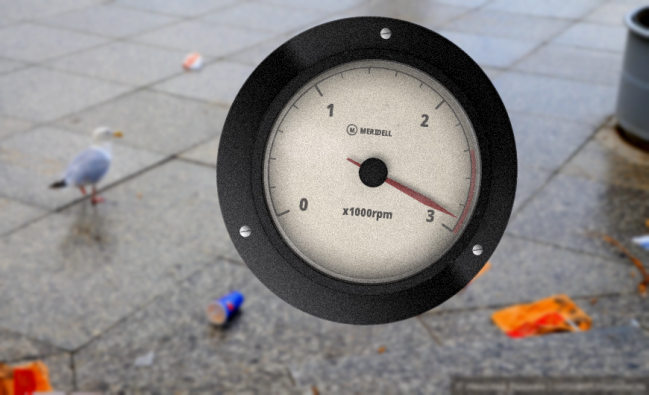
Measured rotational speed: 2900 rpm
